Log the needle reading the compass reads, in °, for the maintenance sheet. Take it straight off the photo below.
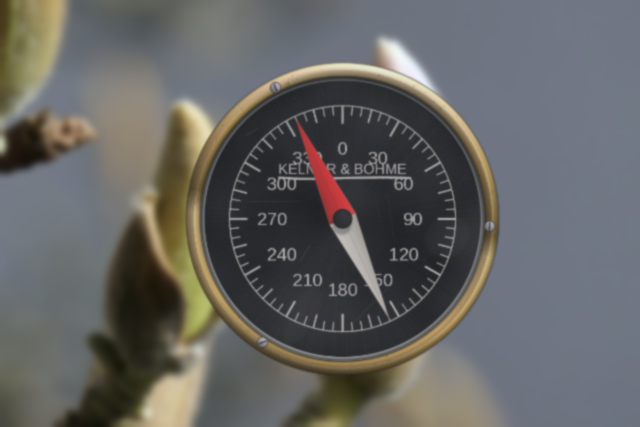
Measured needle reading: 335 °
